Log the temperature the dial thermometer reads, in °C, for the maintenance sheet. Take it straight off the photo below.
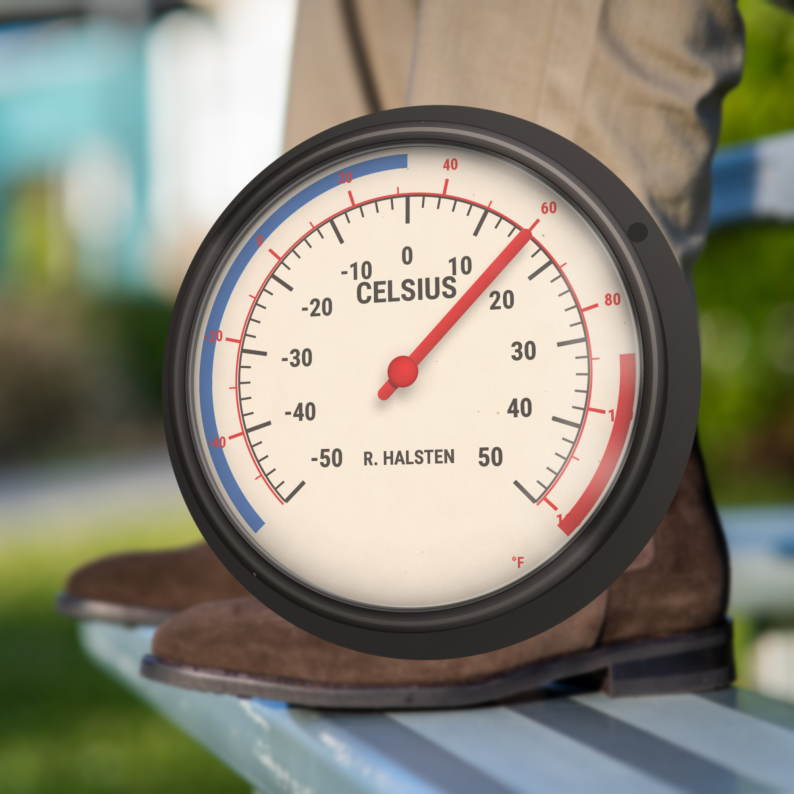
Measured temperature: 16 °C
